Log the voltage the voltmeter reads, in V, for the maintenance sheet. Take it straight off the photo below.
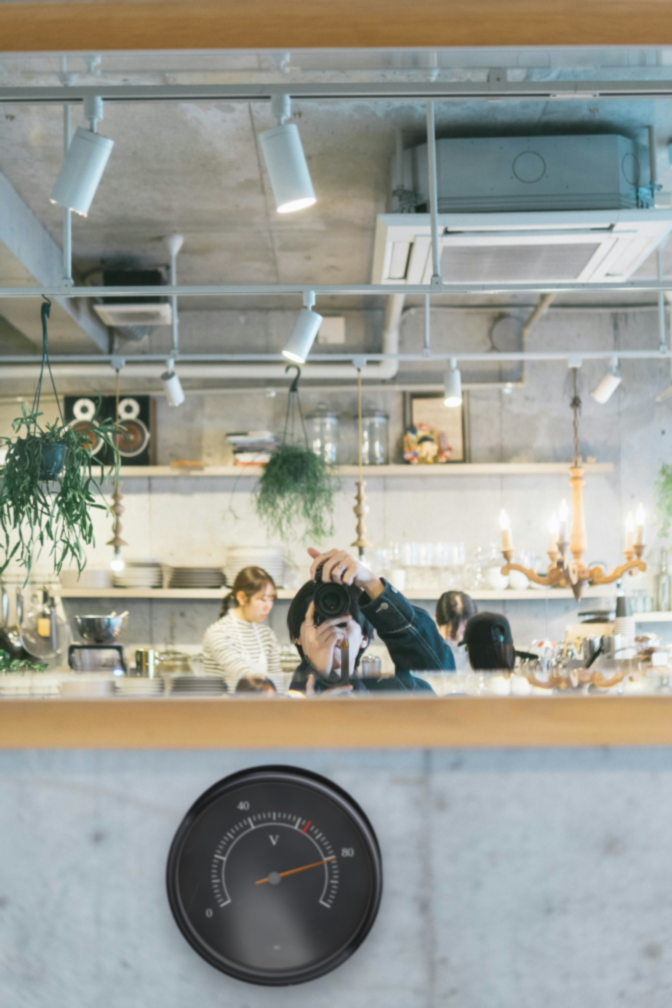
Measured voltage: 80 V
